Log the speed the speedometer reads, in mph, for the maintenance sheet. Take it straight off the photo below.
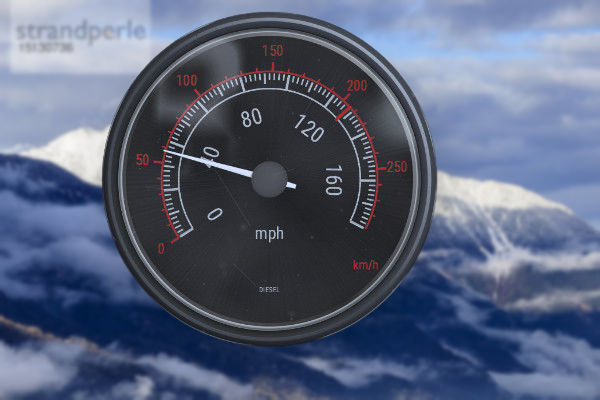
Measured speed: 36 mph
